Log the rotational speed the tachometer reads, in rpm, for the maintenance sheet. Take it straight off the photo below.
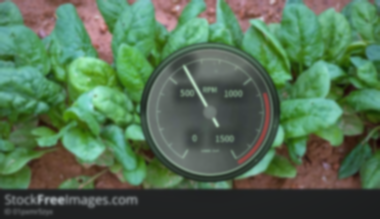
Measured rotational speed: 600 rpm
